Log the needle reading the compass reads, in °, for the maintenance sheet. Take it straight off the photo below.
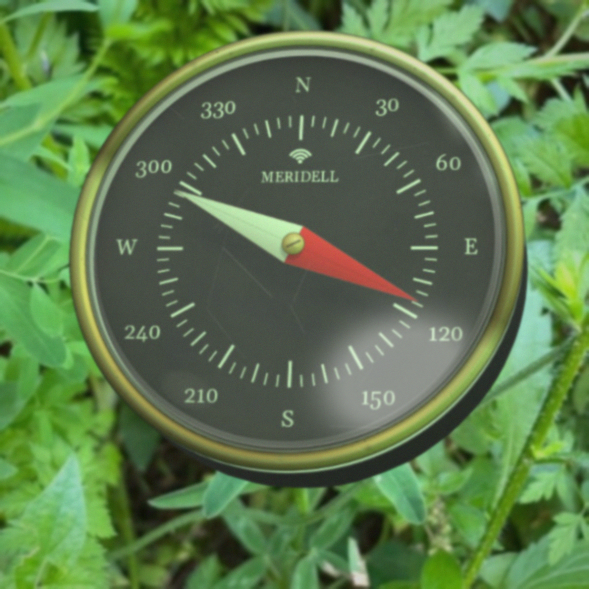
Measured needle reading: 115 °
